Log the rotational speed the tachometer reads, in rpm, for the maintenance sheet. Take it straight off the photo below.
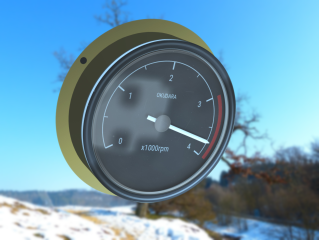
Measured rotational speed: 3750 rpm
